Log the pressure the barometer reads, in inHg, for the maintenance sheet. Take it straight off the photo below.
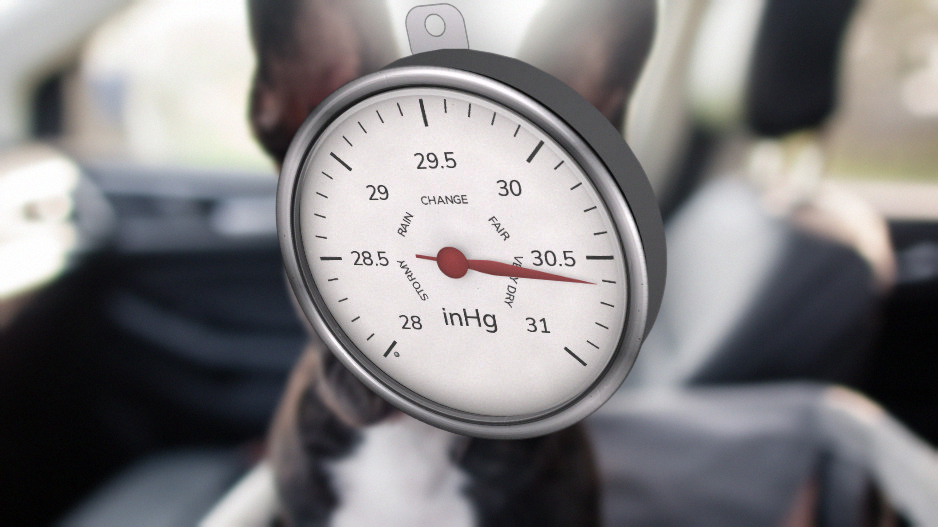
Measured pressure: 30.6 inHg
